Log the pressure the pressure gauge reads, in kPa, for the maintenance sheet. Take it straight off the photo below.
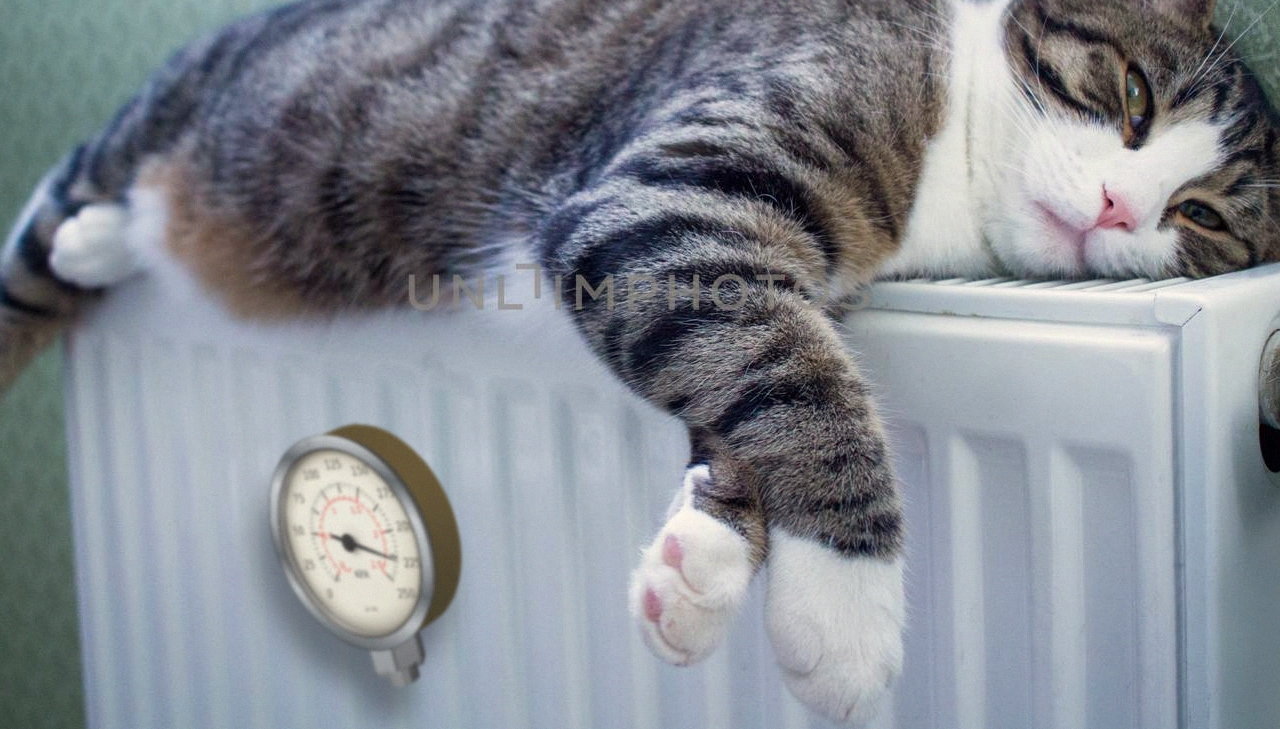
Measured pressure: 225 kPa
